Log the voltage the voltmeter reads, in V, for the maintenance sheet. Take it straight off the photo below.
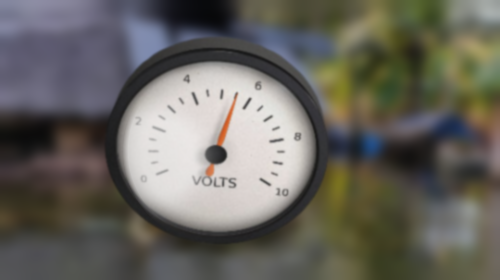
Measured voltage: 5.5 V
